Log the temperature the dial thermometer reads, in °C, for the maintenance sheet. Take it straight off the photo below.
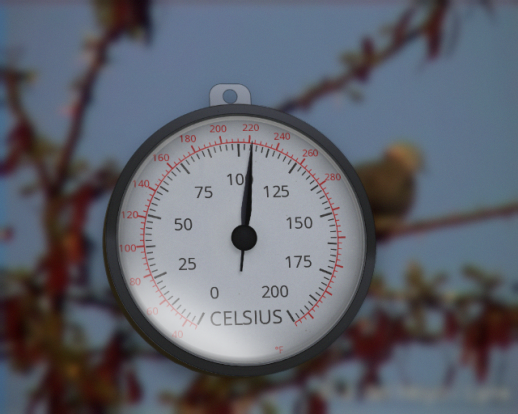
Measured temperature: 105 °C
